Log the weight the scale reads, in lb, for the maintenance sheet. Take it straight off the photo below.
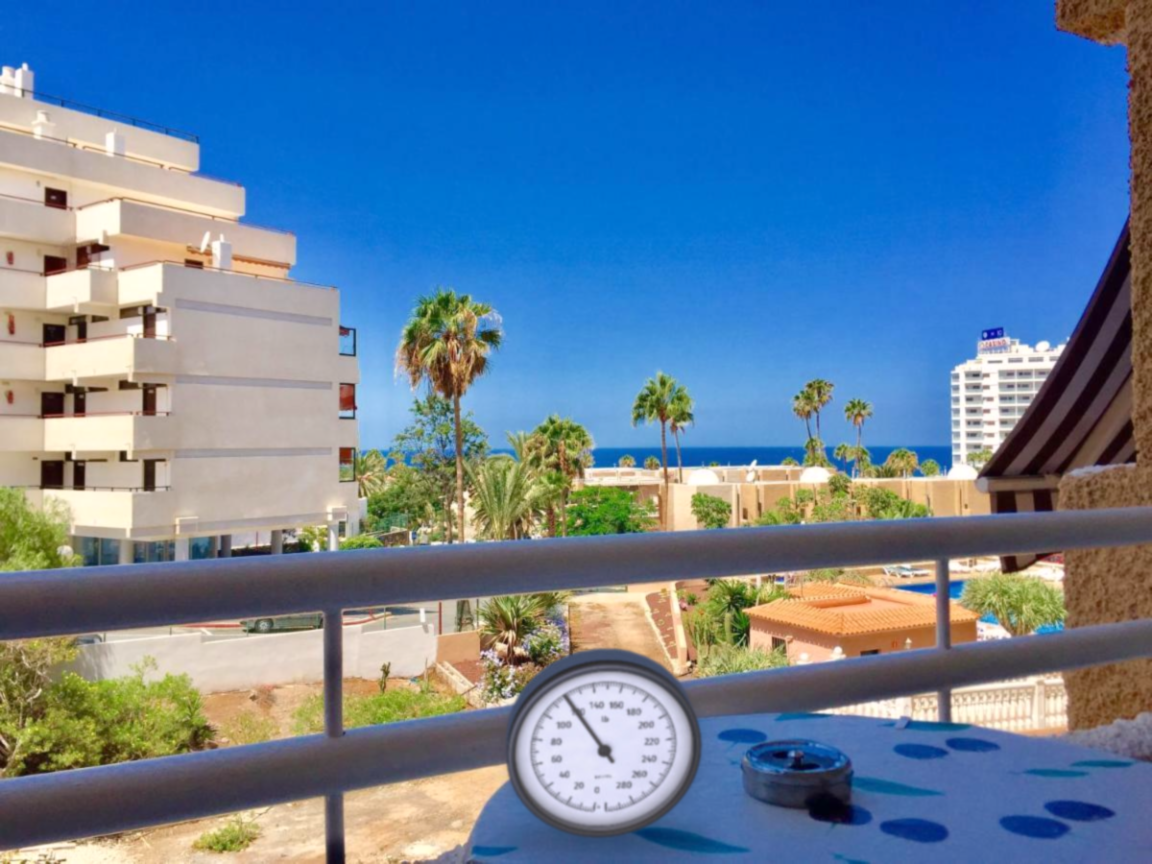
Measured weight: 120 lb
